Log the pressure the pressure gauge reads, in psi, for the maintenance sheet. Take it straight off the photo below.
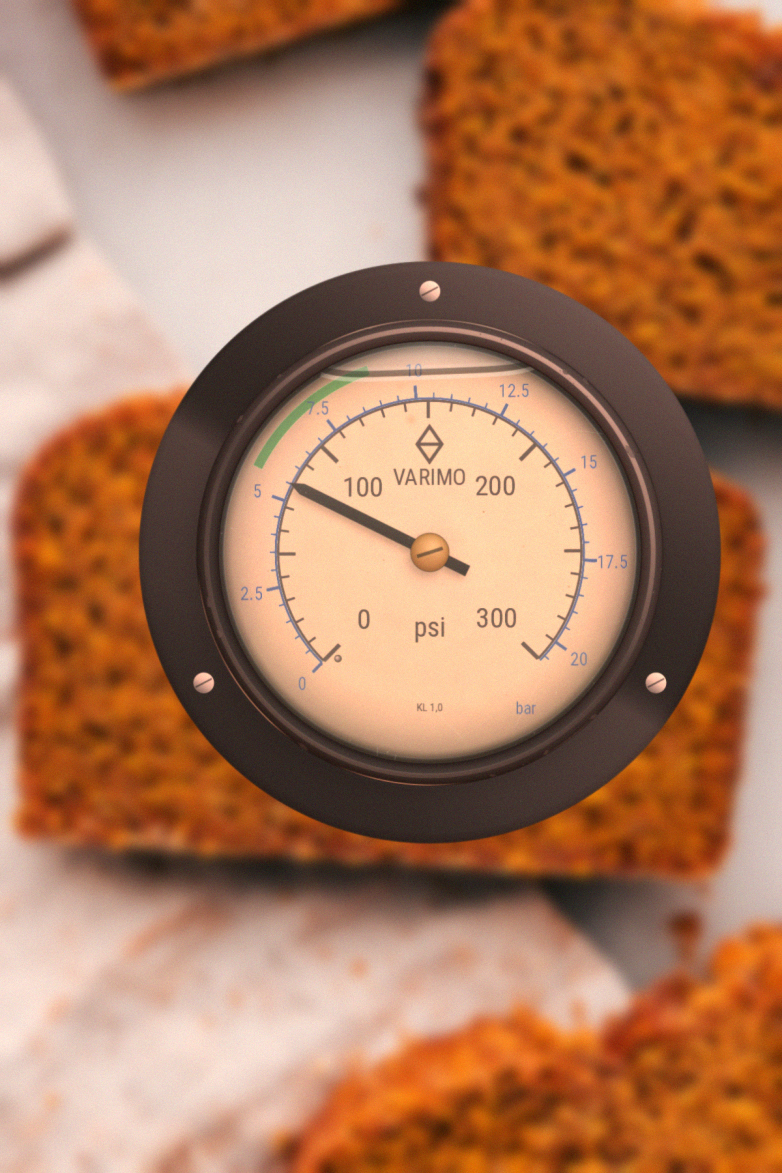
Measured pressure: 80 psi
